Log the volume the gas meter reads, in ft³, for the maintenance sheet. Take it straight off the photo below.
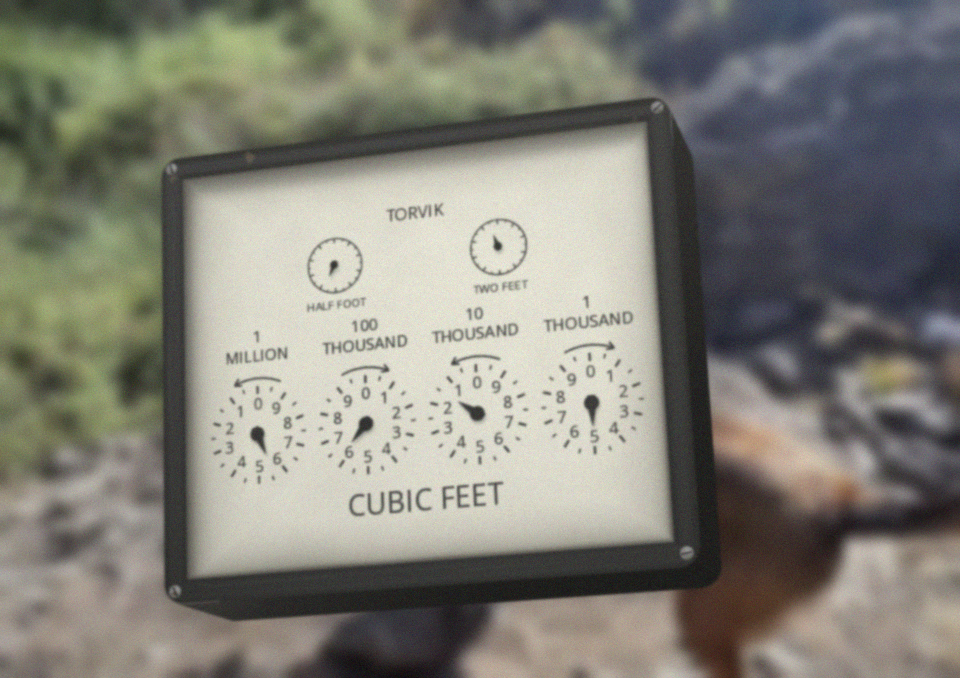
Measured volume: 561500 ft³
